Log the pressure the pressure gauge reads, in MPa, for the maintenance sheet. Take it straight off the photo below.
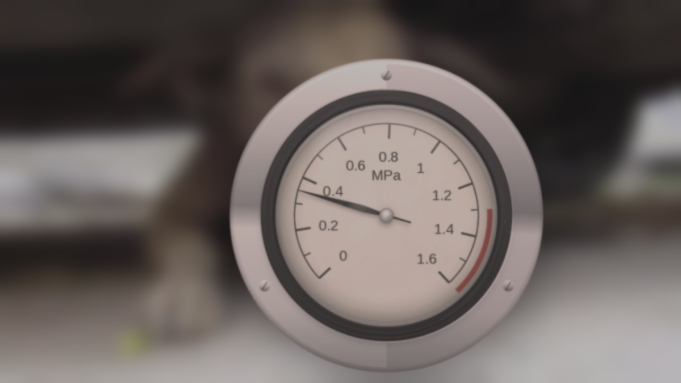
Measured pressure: 0.35 MPa
